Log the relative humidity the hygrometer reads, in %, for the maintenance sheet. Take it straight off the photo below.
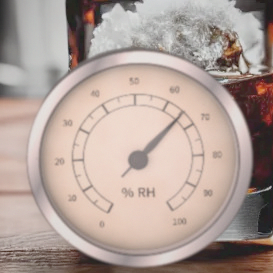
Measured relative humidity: 65 %
